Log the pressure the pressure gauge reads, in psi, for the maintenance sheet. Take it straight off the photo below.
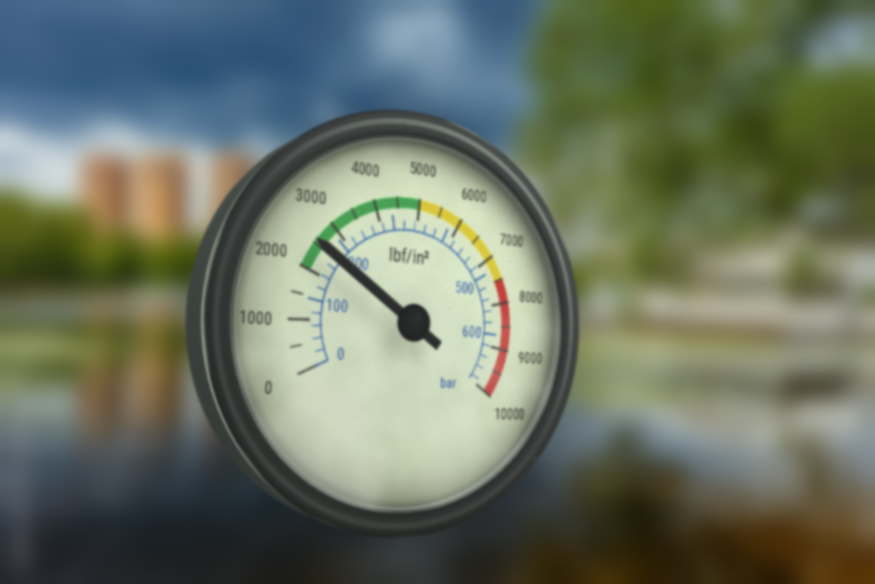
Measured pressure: 2500 psi
